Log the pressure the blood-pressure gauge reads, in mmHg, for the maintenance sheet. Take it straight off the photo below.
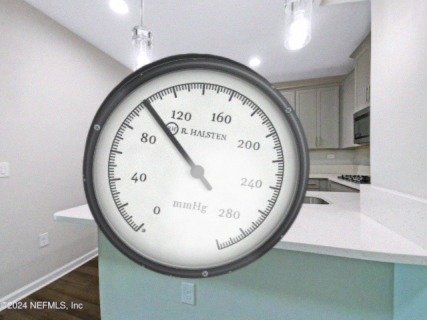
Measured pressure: 100 mmHg
